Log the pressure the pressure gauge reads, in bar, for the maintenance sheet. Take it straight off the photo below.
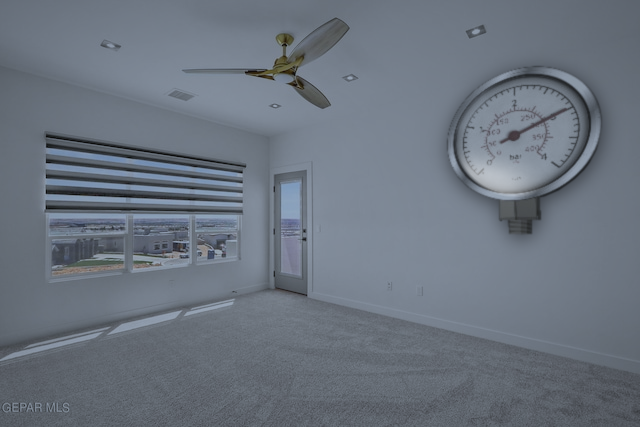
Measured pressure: 3 bar
